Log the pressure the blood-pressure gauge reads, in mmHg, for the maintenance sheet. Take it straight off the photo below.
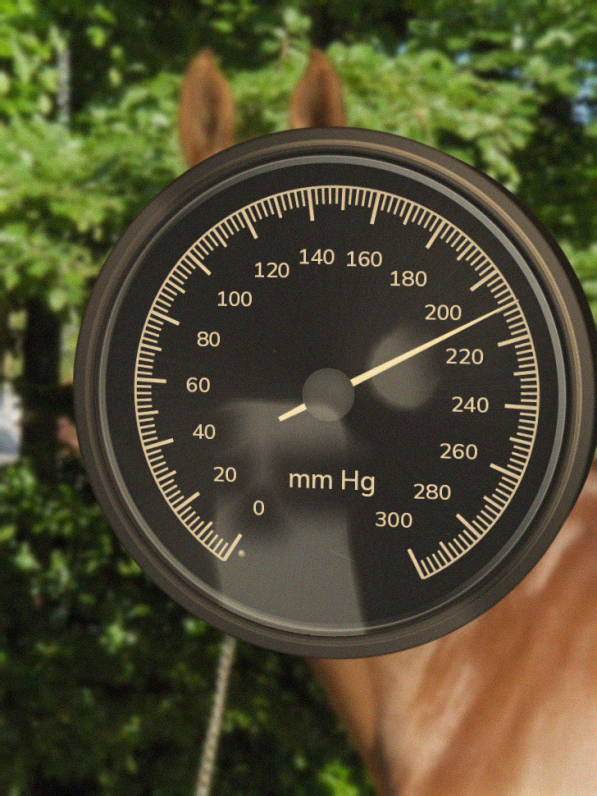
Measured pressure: 210 mmHg
